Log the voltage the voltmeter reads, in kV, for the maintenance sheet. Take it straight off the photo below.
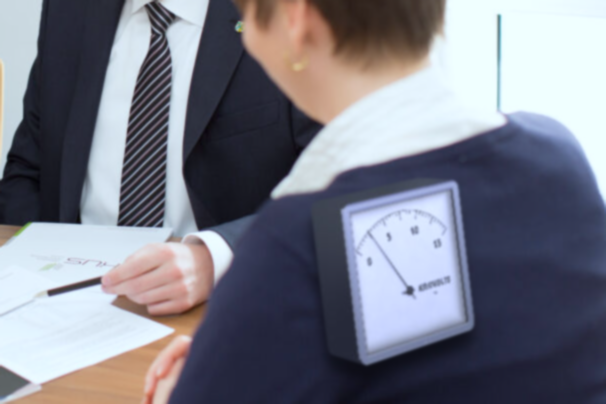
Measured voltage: 2.5 kV
